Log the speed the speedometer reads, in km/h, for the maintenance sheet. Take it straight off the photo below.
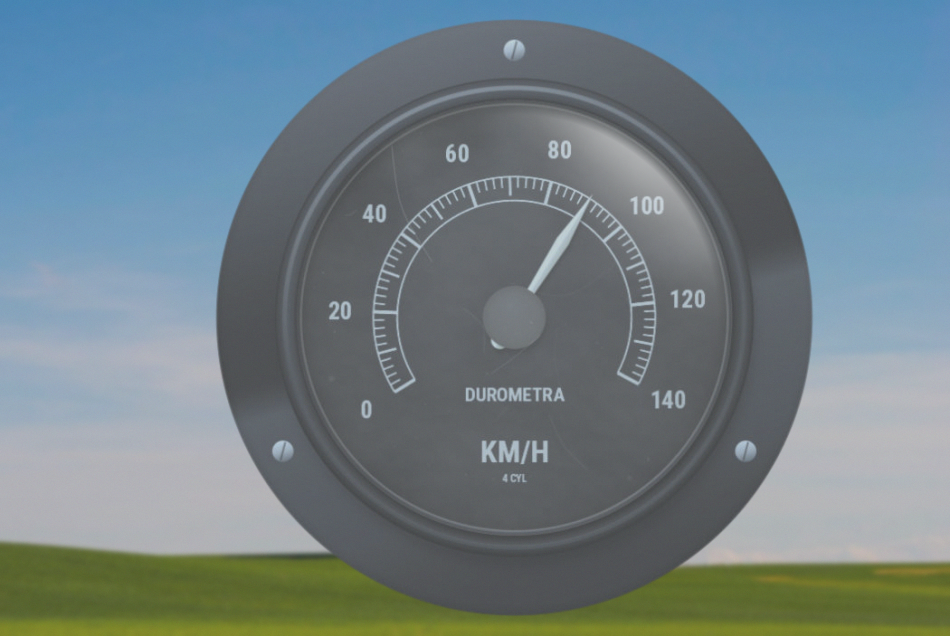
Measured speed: 90 km/h
